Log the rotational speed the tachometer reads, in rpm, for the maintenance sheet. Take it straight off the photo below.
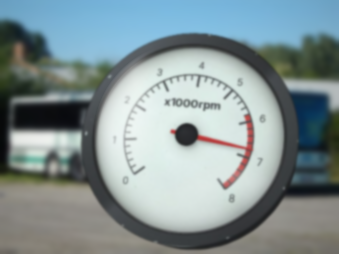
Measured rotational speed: 6800 rpm
